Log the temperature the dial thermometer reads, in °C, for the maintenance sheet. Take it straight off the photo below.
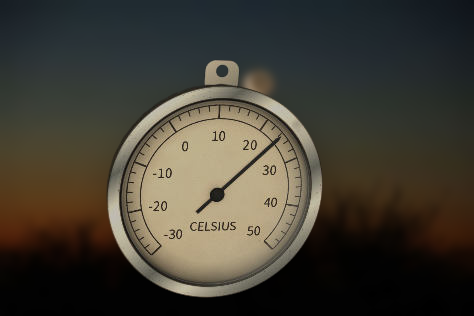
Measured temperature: 24 °C
